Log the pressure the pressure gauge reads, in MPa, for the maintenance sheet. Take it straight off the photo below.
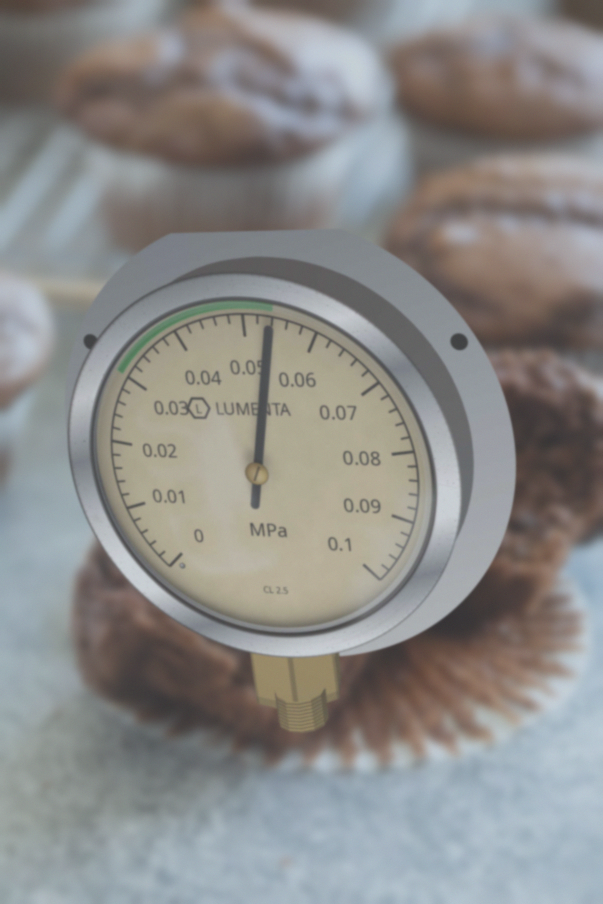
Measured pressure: 0.054 MPa
